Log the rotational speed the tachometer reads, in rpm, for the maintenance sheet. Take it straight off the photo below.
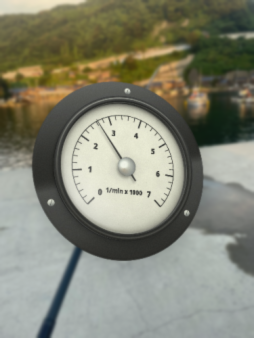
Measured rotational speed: 2600 rpm
